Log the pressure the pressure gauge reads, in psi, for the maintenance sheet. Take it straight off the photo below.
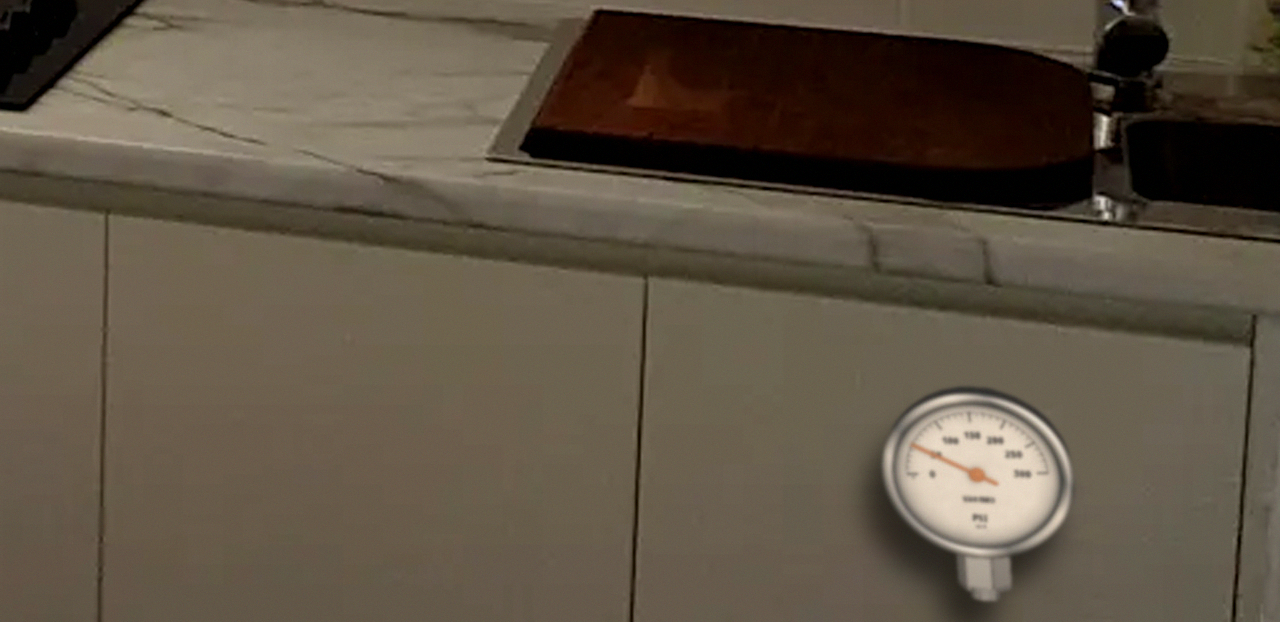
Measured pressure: 50 psi
